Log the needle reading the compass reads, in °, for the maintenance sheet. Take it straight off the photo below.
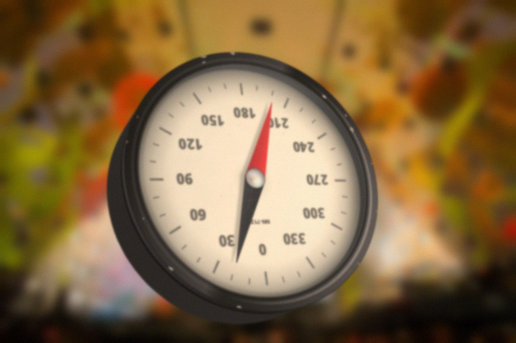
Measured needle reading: 200 °
